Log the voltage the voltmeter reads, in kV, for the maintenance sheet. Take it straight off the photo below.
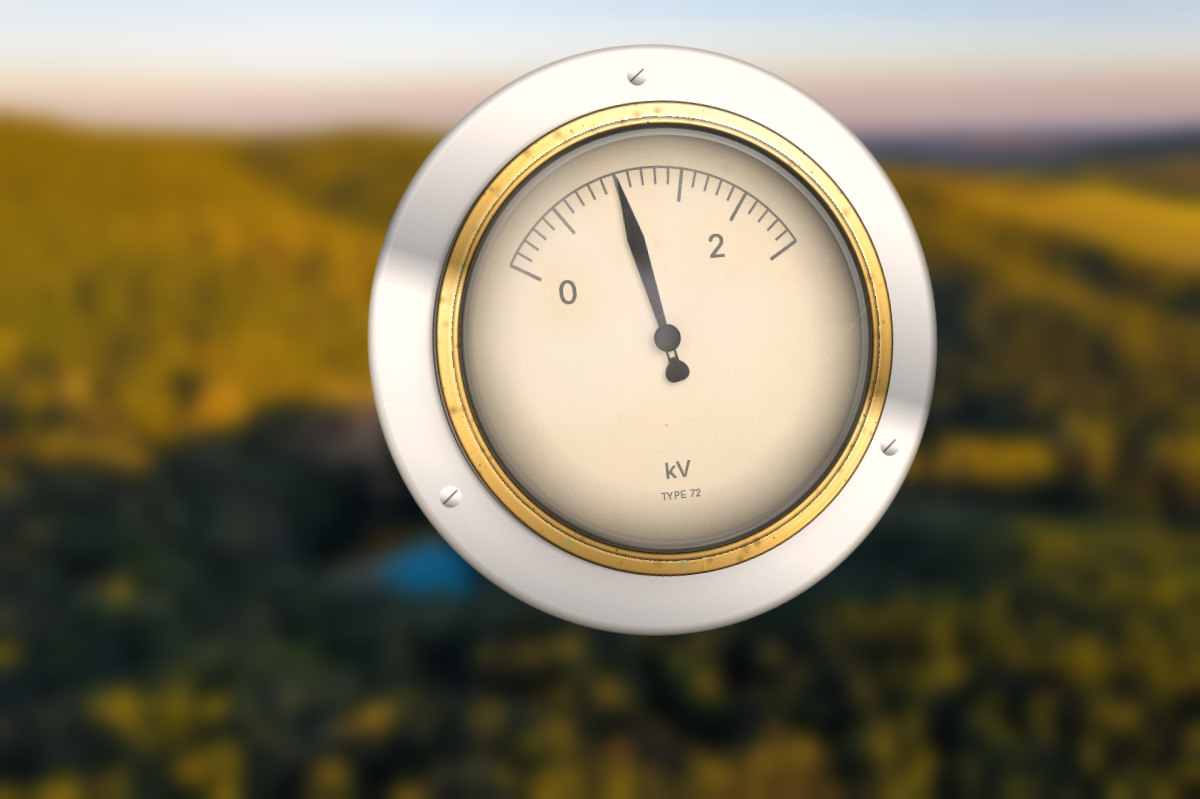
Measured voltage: 1 kV
